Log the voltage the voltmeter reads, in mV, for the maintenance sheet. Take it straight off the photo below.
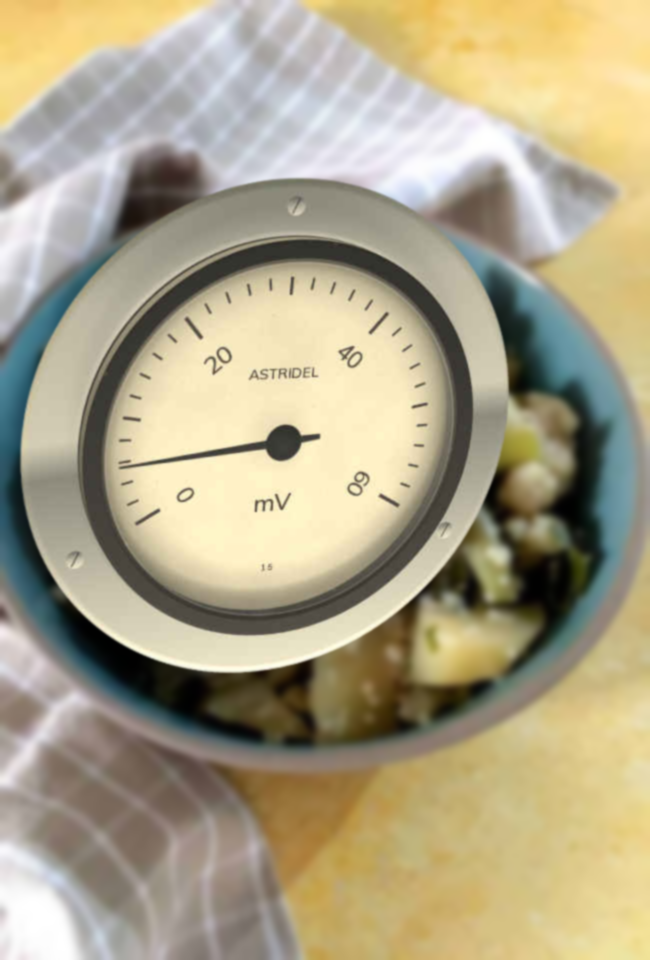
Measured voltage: 6 mV
